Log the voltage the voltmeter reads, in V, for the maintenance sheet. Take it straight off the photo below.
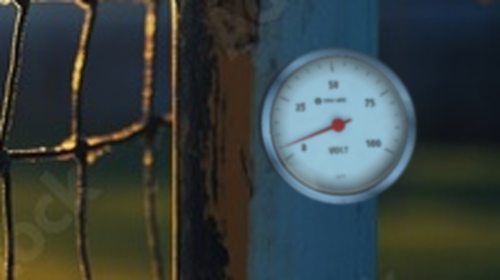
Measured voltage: 5 V
